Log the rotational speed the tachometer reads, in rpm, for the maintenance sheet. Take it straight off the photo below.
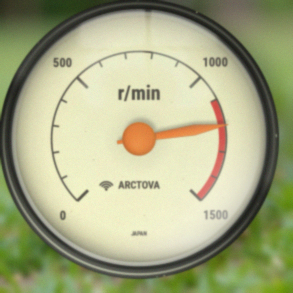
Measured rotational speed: 1200 rpm
